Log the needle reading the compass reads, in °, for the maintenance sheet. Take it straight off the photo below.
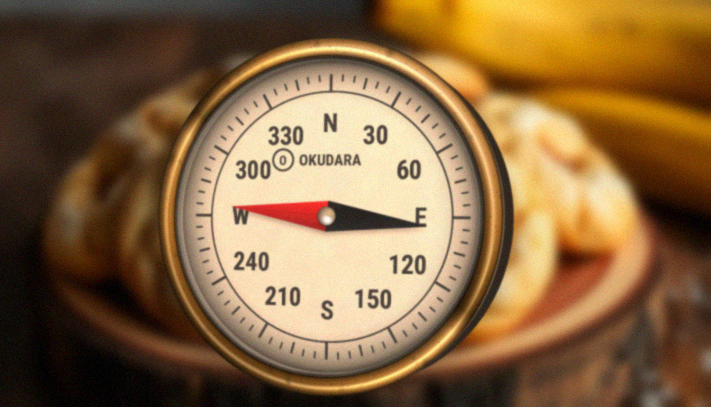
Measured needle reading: 275 °
